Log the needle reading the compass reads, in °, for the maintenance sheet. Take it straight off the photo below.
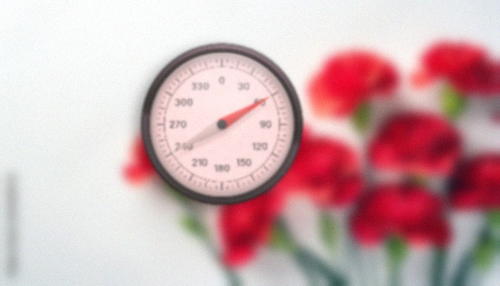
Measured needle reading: 60 °
